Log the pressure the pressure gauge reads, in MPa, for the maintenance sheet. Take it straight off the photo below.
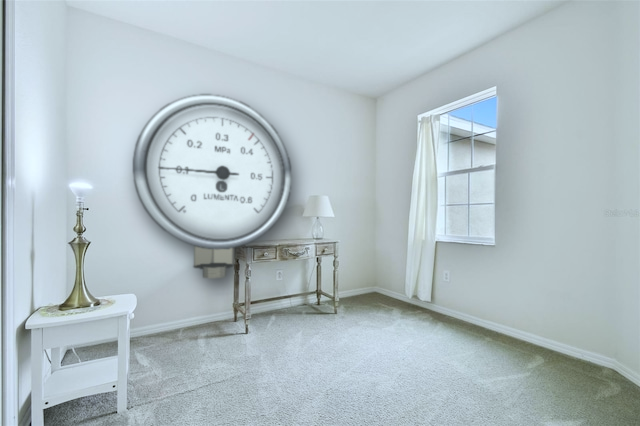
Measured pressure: 0.1 MPa
